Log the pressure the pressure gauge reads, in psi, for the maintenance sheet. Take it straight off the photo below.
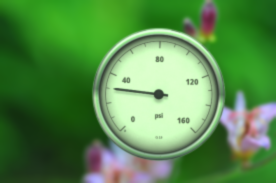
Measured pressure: 30 psi
